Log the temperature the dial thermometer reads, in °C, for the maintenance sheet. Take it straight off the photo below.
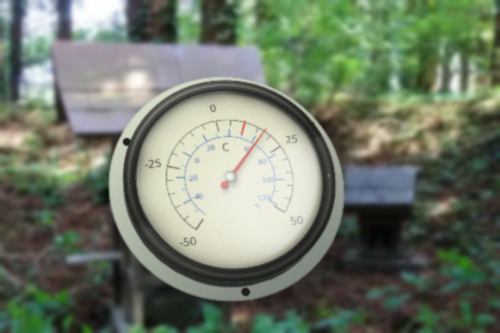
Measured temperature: 17.5 °C
